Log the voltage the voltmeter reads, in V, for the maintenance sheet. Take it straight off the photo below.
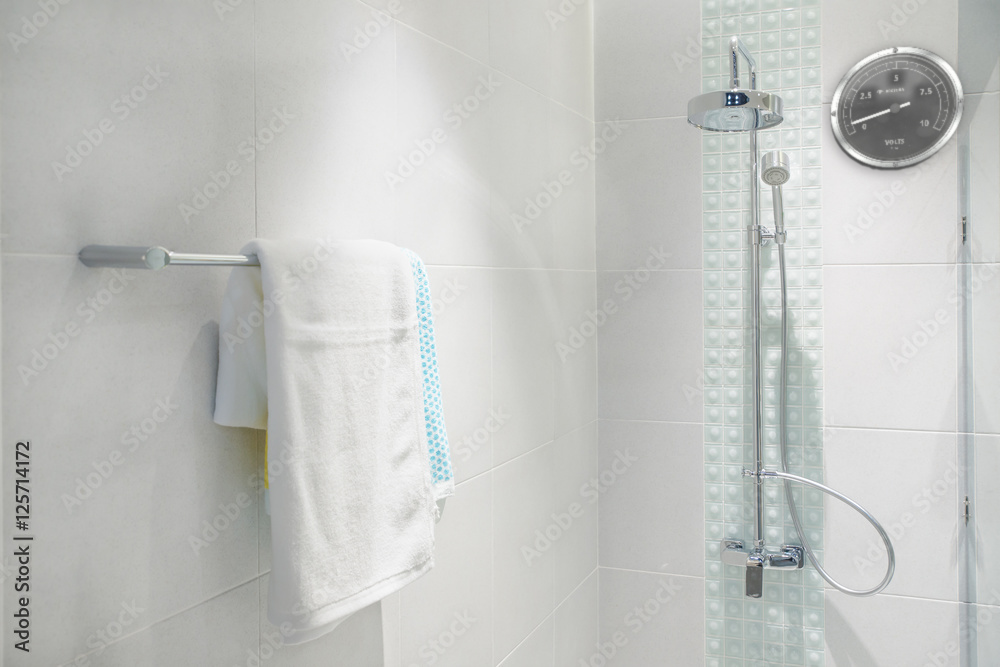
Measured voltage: 0.5 V
